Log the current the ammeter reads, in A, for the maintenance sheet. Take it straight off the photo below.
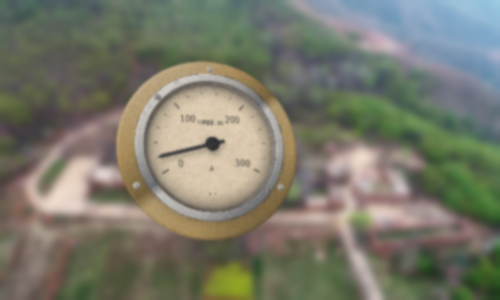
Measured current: 20 A
